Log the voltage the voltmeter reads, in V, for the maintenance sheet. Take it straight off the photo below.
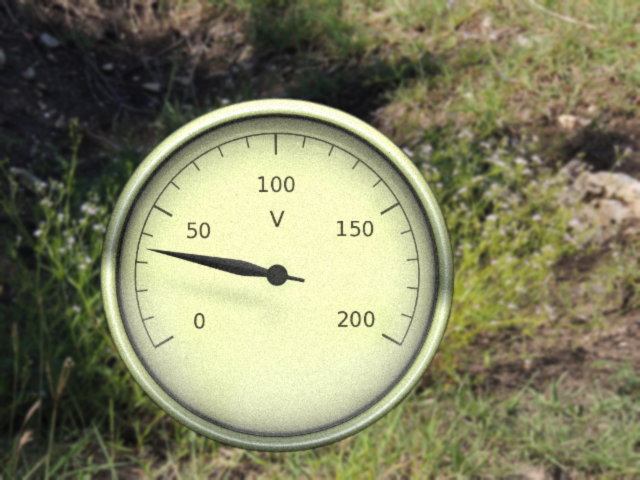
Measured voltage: 35 V
